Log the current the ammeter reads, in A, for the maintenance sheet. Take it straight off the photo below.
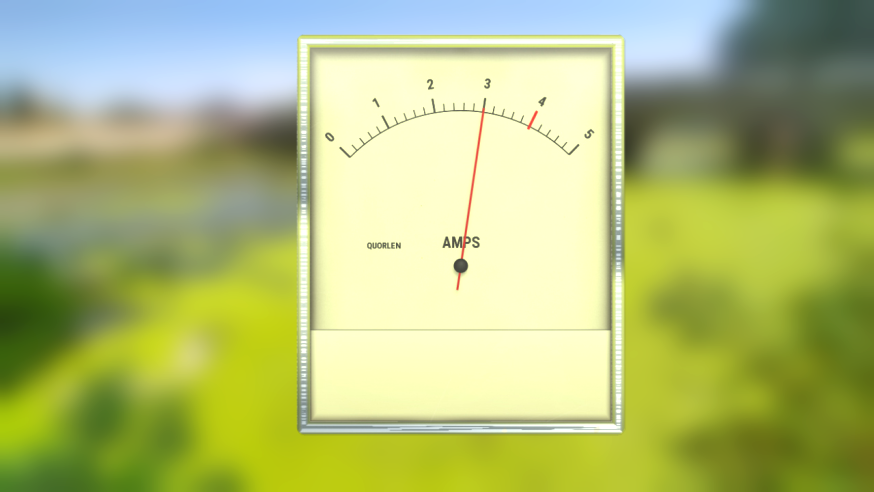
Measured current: 3 A
